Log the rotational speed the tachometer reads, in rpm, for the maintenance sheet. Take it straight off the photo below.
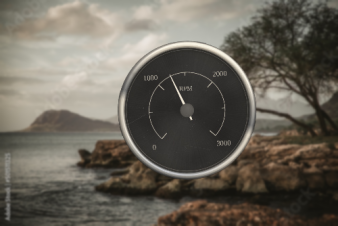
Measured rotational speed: 1250 rpm
